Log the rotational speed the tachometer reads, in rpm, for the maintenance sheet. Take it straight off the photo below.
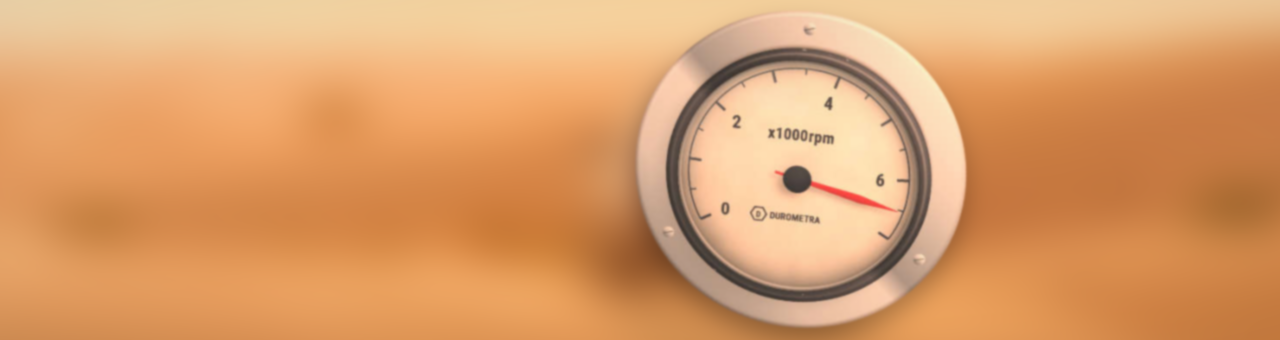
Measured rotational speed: 6500 rpm
